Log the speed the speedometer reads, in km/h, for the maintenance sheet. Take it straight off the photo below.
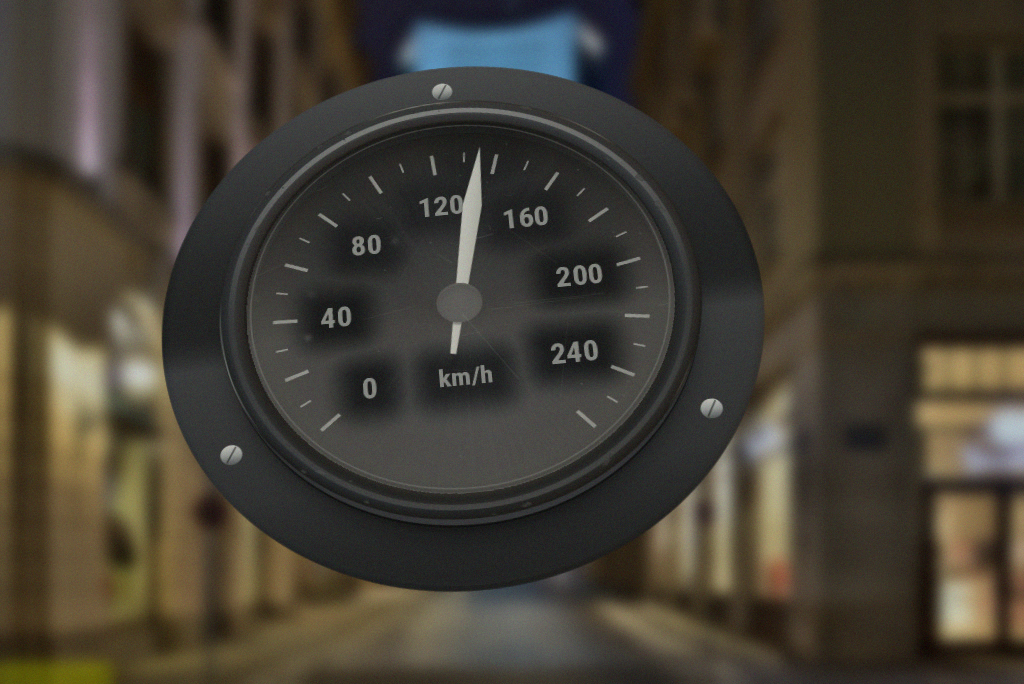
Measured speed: 135 km/h
